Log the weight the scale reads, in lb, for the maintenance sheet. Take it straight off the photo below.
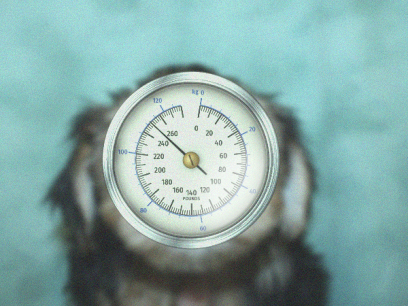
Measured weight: 250 lb
